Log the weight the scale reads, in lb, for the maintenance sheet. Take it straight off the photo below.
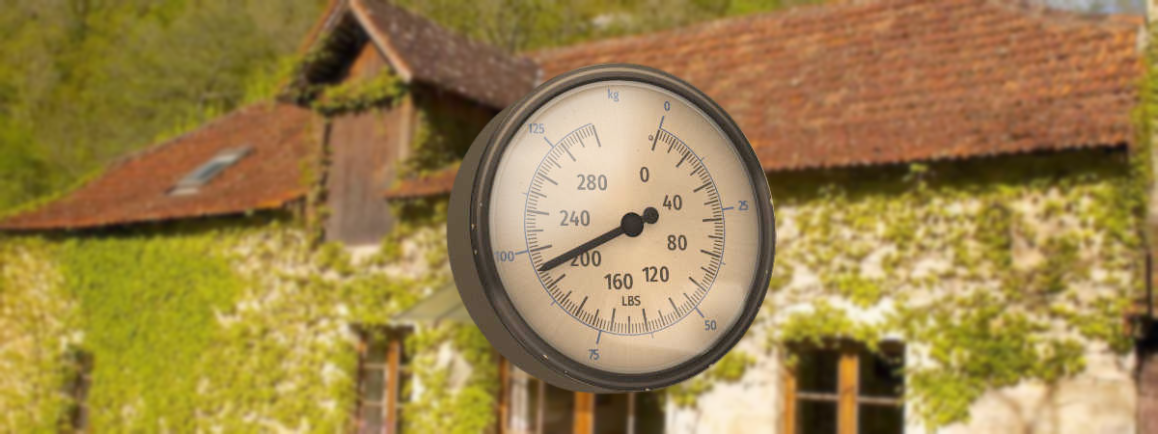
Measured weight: 210 lb
